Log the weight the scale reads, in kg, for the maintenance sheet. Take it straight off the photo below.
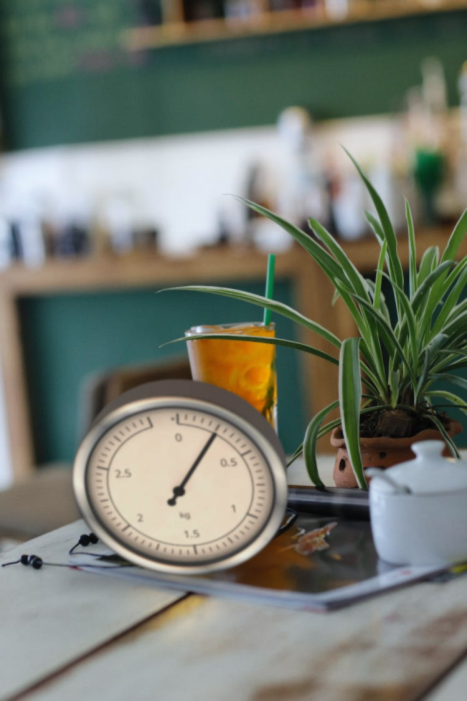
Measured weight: 0.25 kg
